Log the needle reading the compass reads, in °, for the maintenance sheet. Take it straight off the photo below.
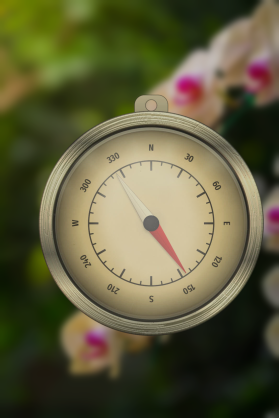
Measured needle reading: 145 °
